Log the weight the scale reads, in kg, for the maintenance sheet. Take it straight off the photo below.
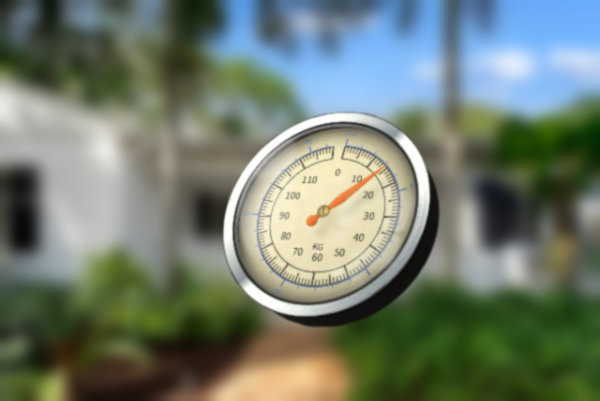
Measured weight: 15 kg
